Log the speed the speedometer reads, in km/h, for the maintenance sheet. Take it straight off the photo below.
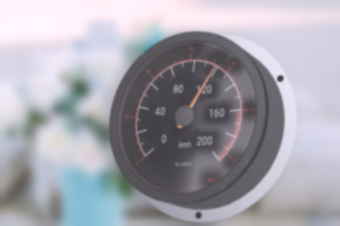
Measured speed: 120 km/h
